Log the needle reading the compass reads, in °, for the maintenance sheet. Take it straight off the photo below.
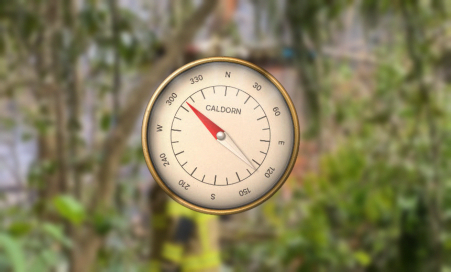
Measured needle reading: 307.5 °
